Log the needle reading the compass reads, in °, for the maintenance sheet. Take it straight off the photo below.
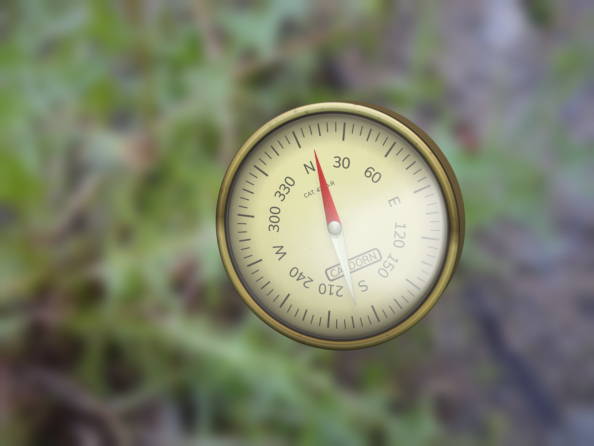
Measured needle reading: 10 °
